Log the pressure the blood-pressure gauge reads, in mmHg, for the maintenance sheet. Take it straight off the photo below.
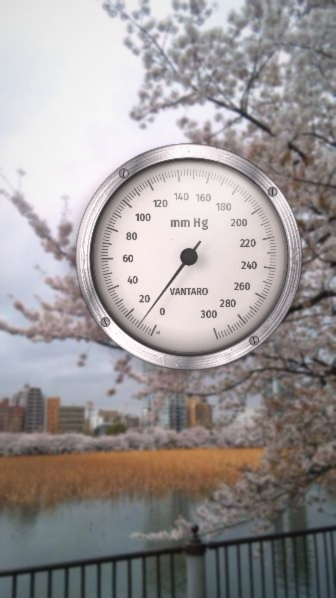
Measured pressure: 10 mmHg
